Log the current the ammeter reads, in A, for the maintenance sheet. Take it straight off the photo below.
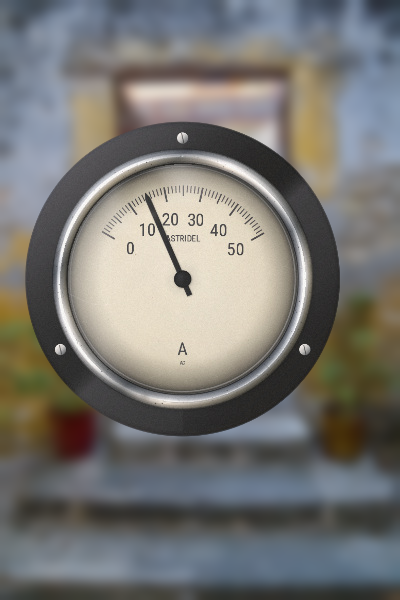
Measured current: 15 A
